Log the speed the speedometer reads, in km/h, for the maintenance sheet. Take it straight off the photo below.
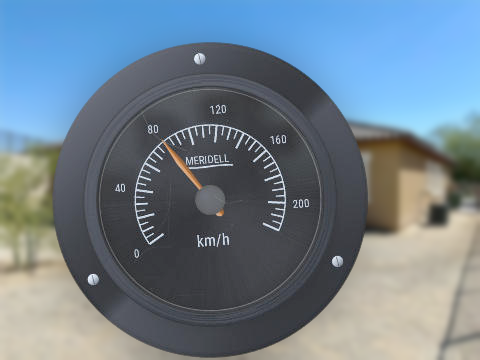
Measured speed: 80 km/h
